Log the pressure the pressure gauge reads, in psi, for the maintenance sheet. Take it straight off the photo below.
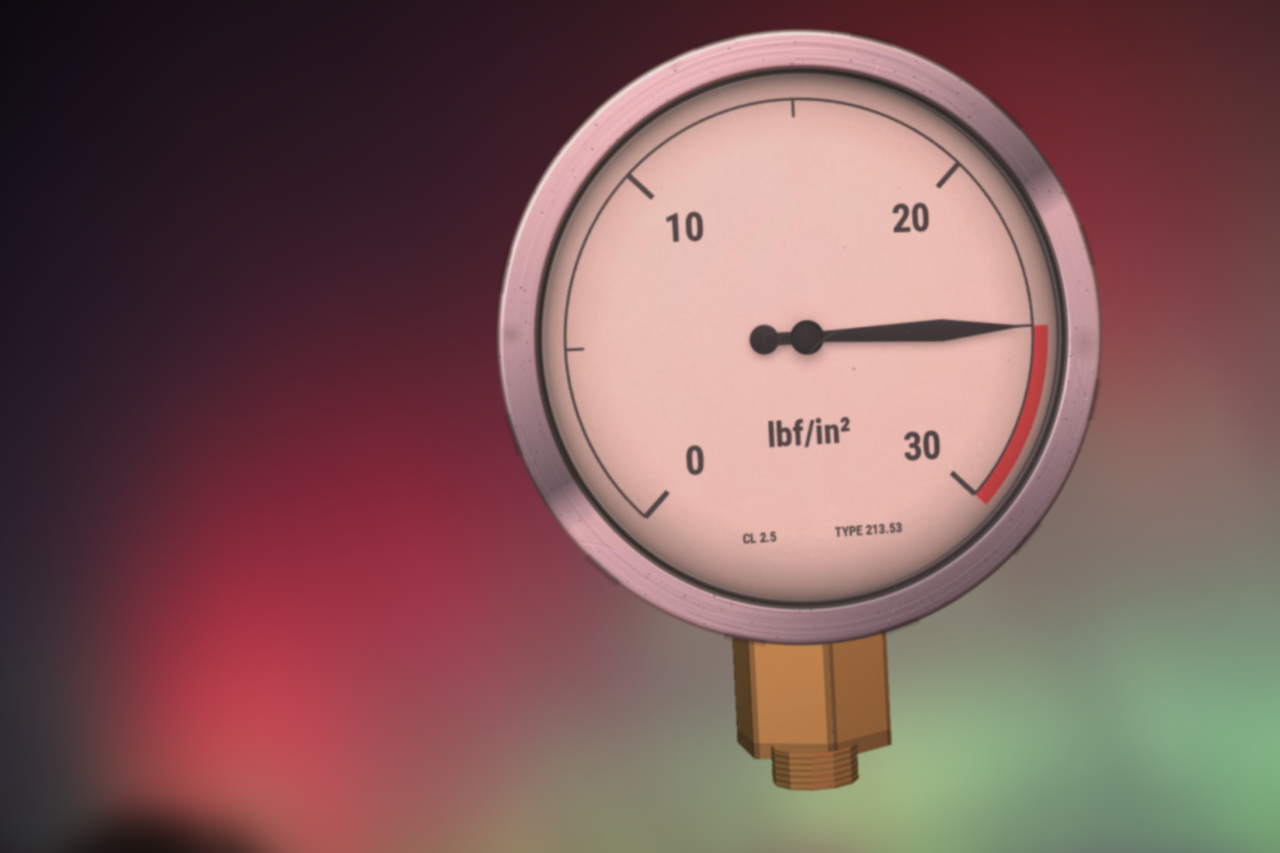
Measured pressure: 25 psi
